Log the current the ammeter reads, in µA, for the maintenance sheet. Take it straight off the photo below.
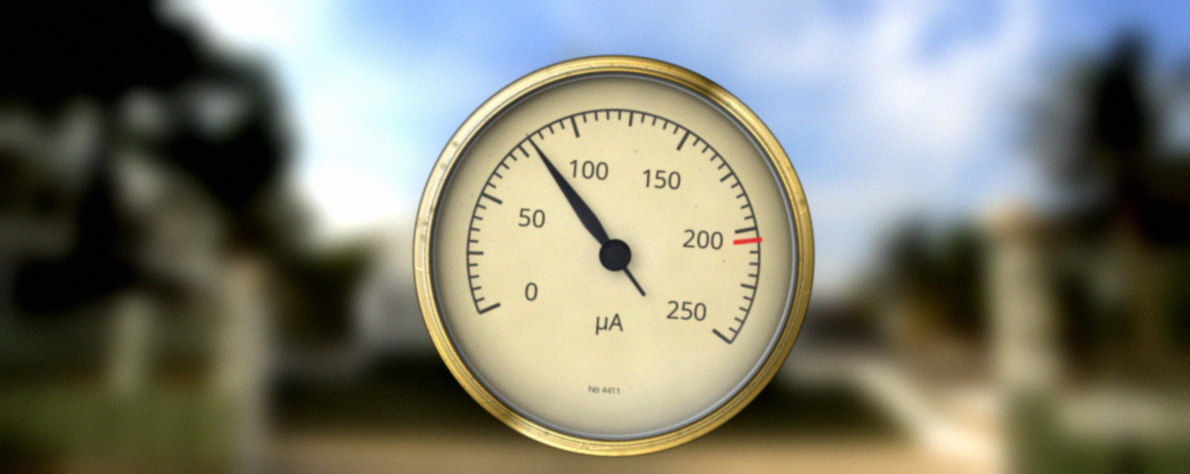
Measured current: 80 µA
